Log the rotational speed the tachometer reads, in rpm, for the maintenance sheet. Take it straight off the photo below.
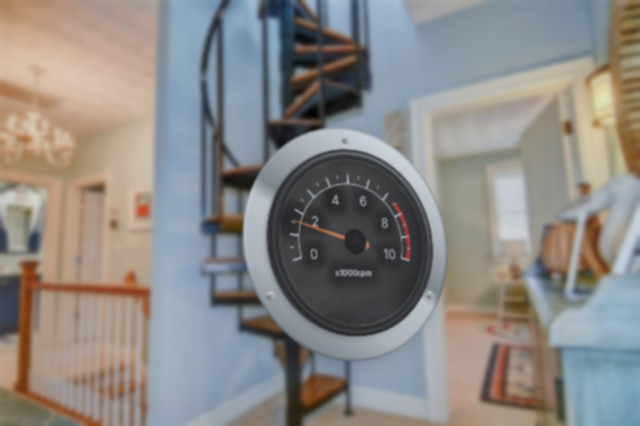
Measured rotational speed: 1500 rpm
